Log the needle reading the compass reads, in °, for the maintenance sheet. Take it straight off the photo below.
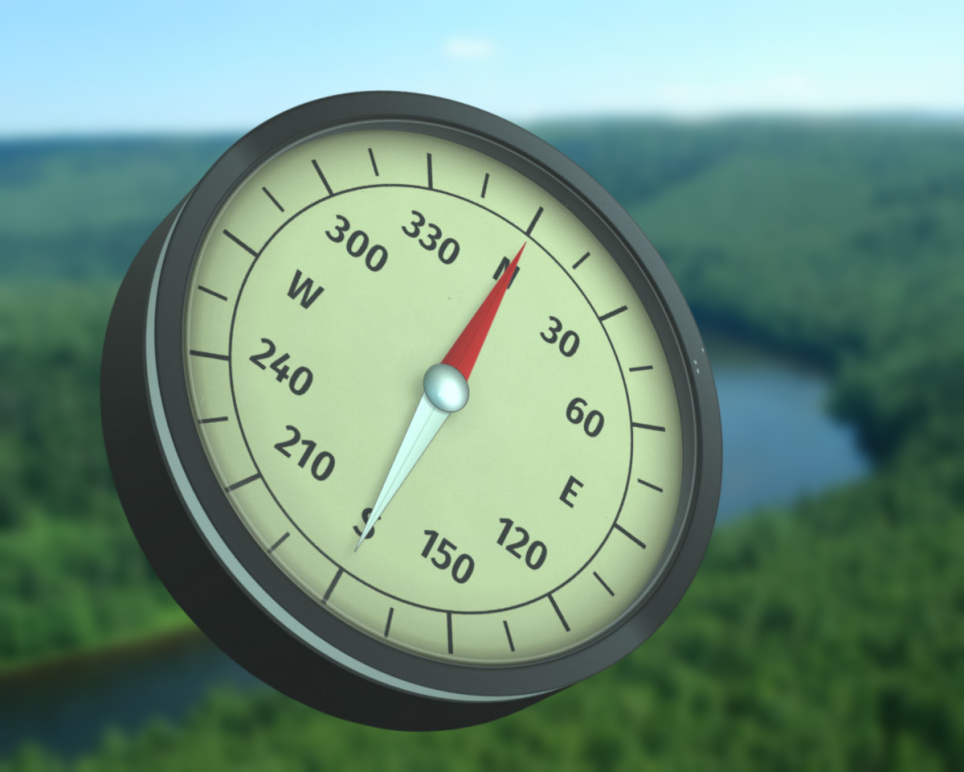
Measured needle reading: 0 °
